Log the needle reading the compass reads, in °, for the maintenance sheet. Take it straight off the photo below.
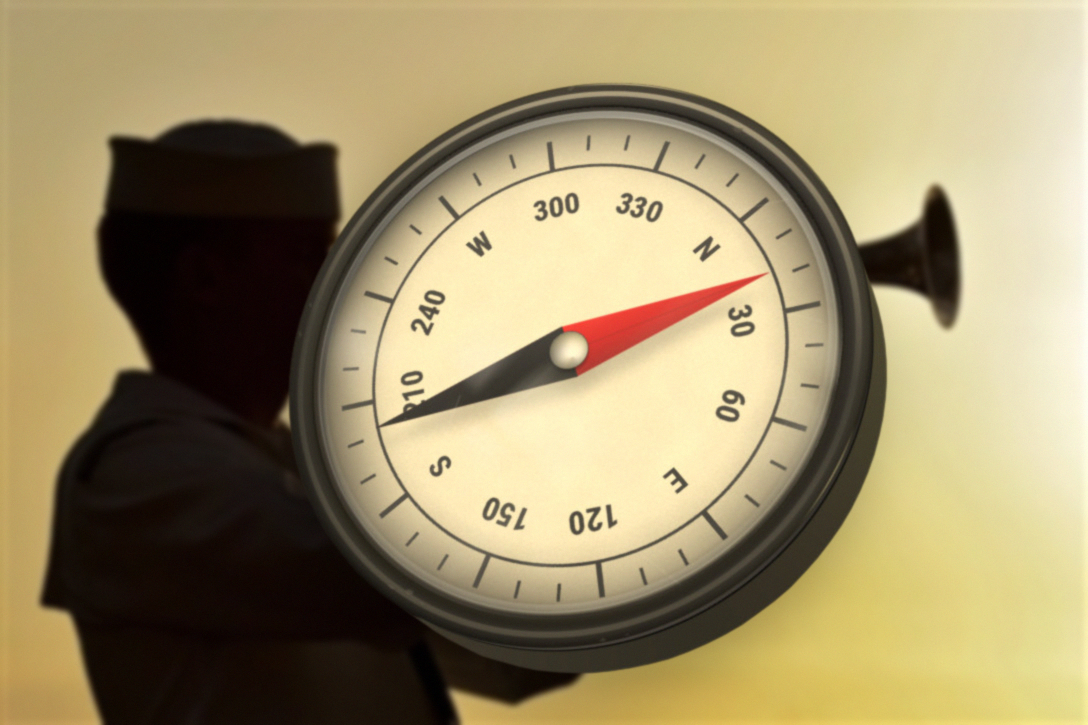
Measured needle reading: 20 °
